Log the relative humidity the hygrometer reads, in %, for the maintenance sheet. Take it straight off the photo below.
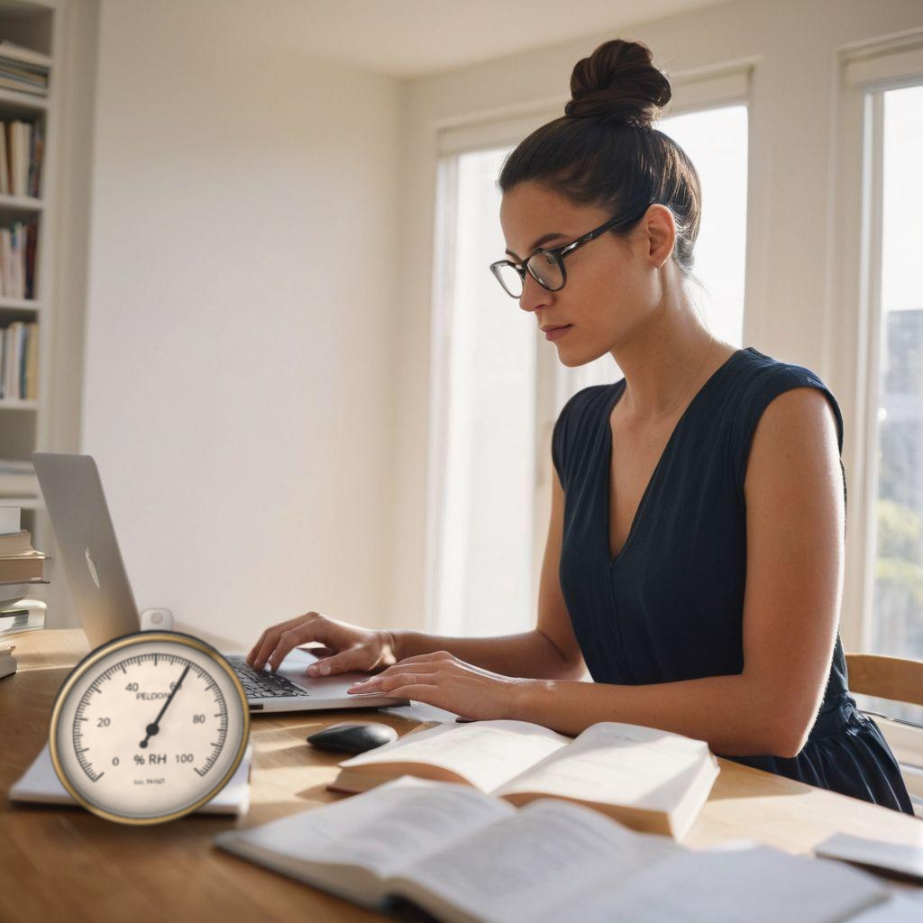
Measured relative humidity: 60 %
